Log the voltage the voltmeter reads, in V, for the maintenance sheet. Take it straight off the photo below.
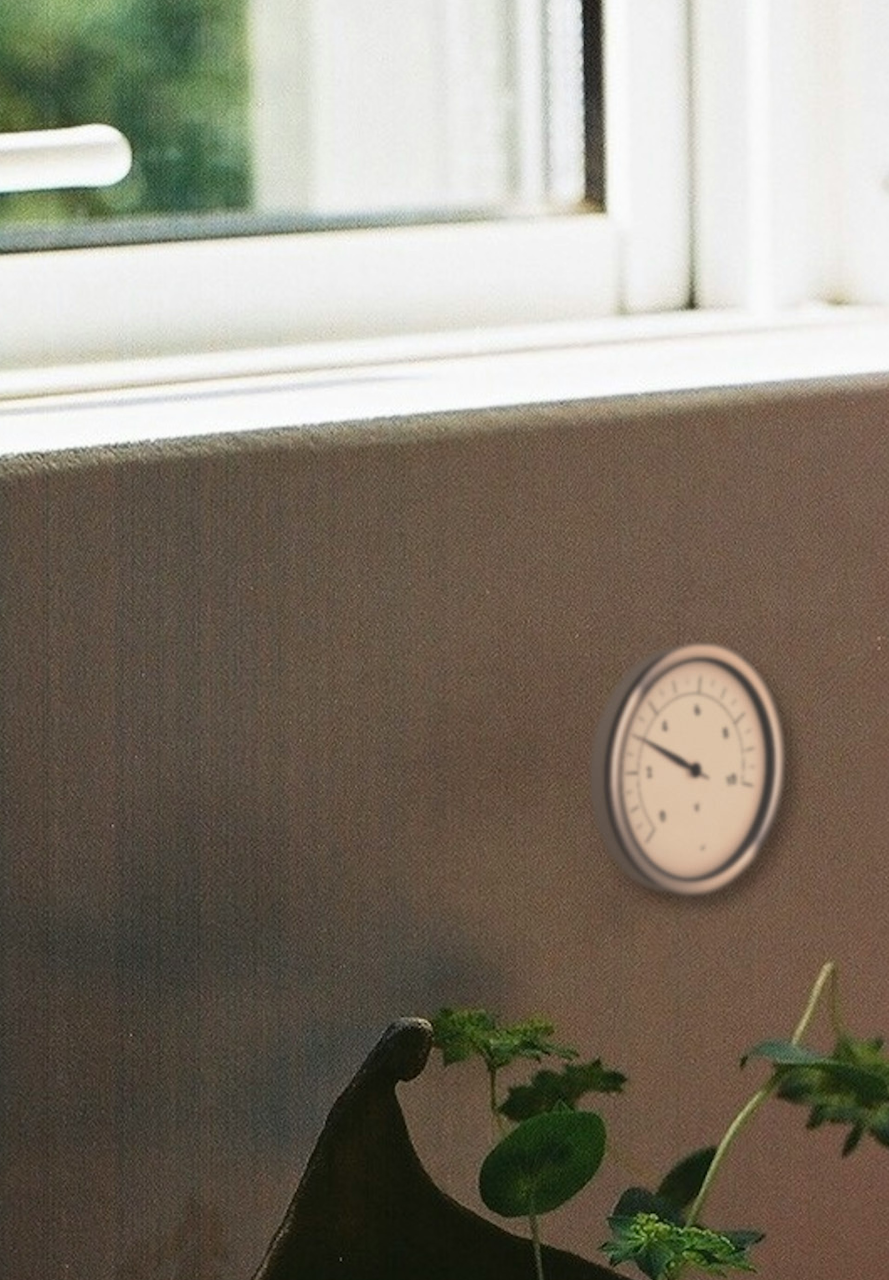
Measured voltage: 3 V
